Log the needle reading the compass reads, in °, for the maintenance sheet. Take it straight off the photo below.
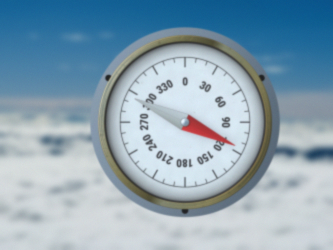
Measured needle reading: 115 °
